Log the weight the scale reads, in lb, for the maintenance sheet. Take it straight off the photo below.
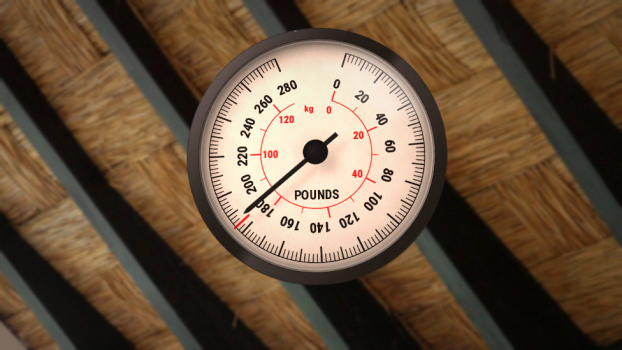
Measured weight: 186 lb
